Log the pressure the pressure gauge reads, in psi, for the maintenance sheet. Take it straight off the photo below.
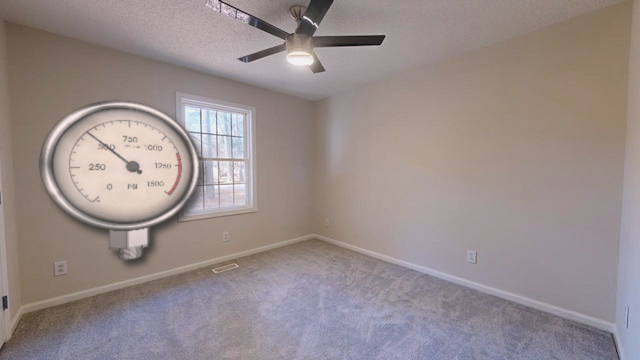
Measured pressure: 500 psi
